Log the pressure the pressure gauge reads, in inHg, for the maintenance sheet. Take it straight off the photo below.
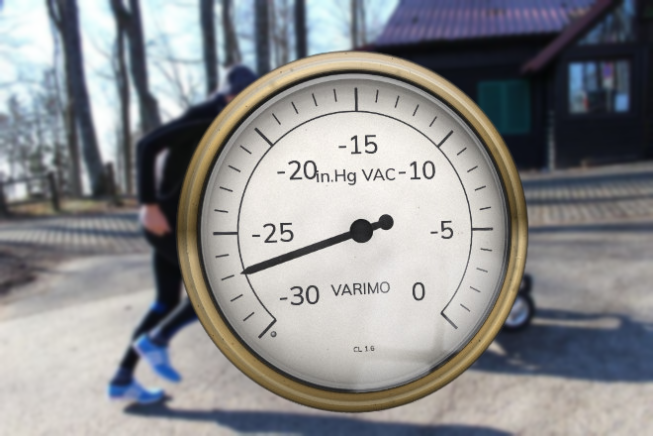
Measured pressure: -27 inHg
